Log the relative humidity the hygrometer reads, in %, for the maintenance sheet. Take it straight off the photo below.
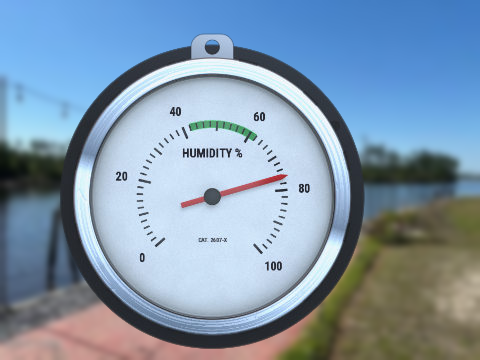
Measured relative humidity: 76 %
